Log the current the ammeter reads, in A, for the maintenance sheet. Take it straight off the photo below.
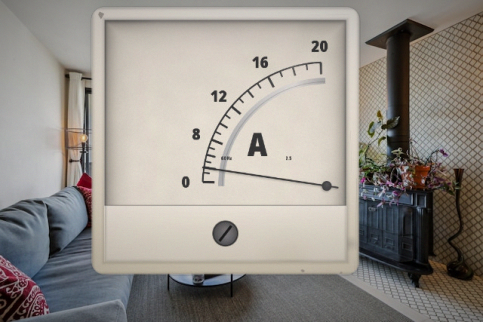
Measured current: 4 A
